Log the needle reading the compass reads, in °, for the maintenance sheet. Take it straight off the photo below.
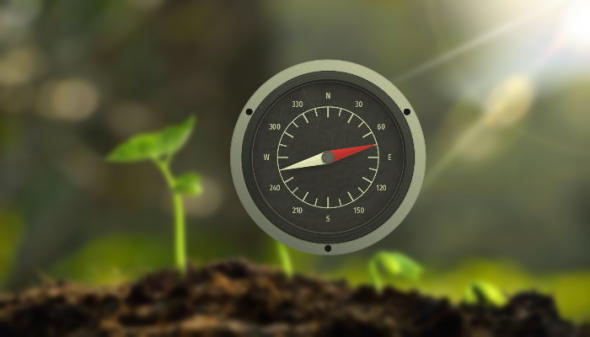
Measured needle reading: 75 °
